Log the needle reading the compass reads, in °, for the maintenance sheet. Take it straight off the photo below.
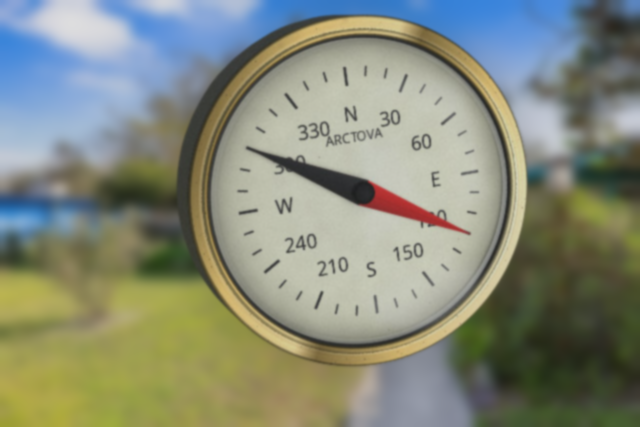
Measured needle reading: 120 °
